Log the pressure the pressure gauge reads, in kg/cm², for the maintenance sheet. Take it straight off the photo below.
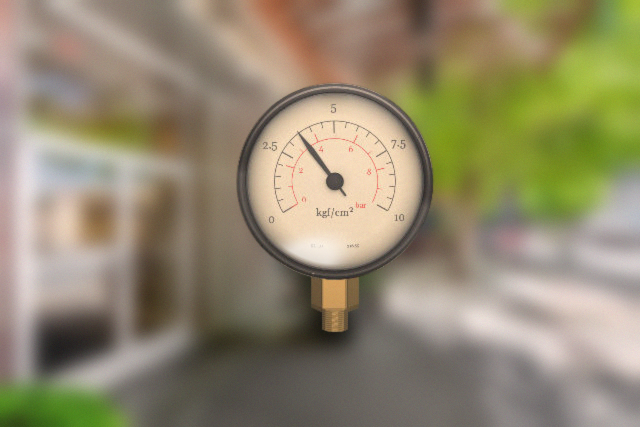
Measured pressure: 3.5 kg/cm²
